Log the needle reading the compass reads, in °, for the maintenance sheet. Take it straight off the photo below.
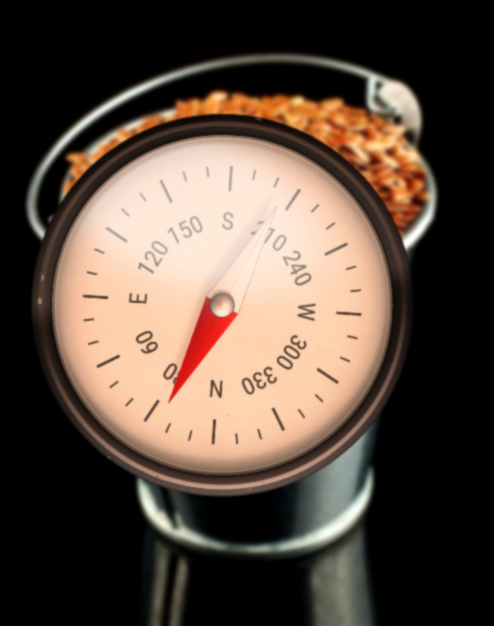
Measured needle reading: 25 °
